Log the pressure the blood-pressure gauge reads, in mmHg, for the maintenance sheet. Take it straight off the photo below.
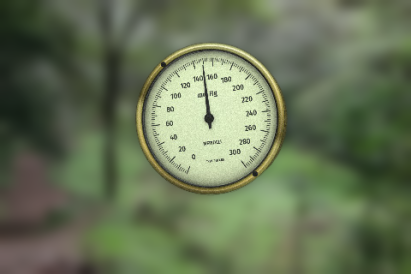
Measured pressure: 150 mmHg
